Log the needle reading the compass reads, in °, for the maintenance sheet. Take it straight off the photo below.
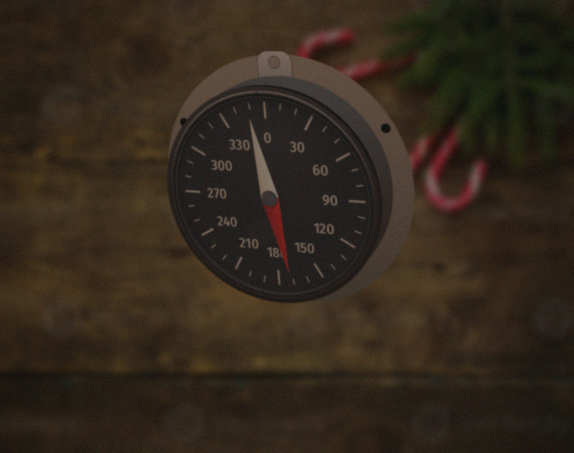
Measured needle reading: 170 °
